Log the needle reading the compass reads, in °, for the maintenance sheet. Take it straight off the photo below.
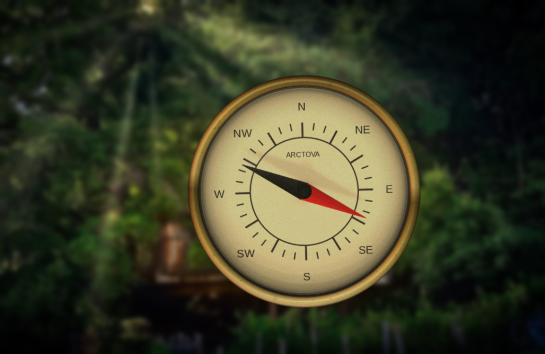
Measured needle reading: 115 °
